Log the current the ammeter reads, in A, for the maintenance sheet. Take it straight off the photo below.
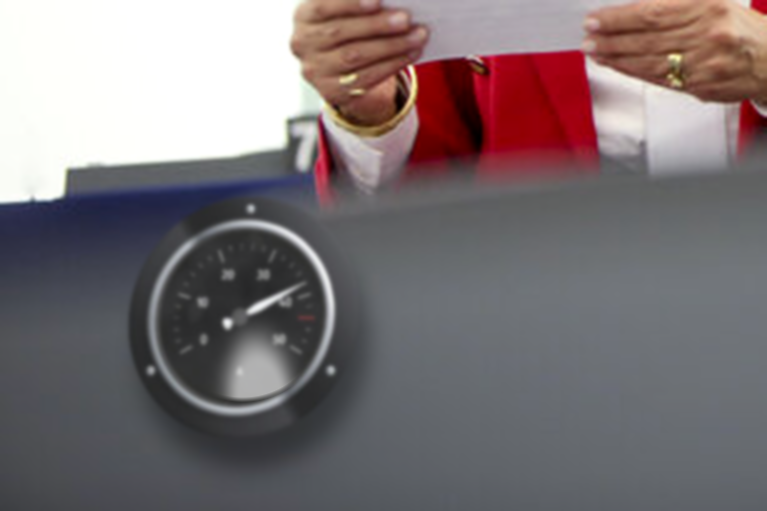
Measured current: 38 A
